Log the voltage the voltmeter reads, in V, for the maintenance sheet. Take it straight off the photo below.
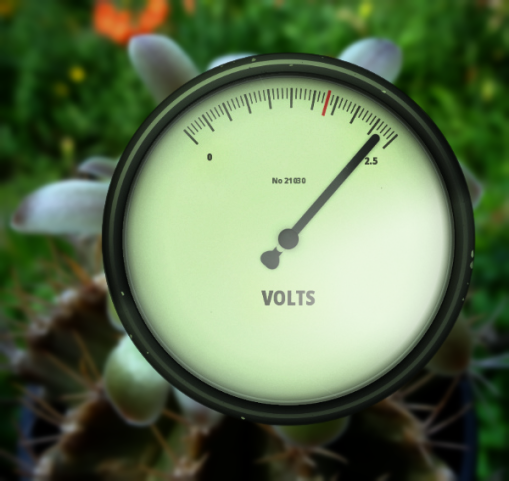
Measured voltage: 2.35 V
